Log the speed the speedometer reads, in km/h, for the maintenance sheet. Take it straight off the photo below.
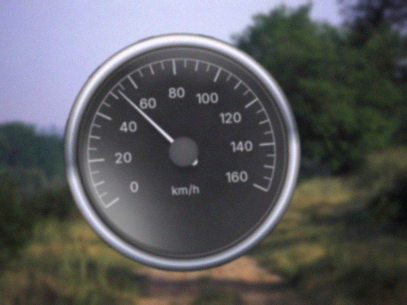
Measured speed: 52.5 km/h
